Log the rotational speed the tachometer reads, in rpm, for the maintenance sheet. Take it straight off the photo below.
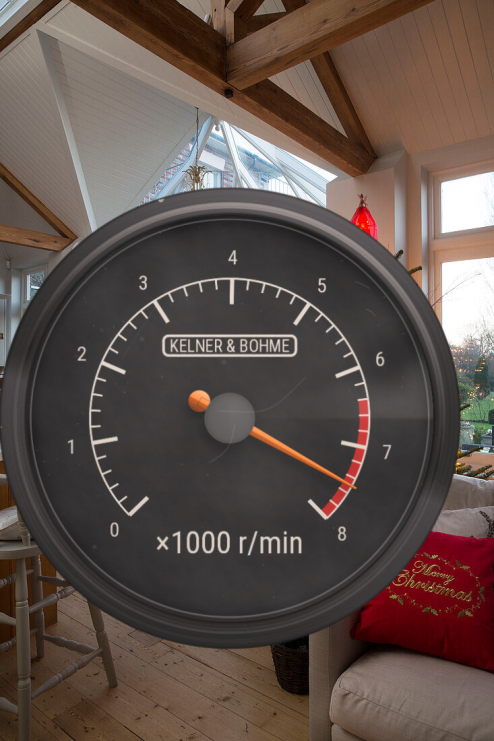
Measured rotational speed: 7500 rpm
